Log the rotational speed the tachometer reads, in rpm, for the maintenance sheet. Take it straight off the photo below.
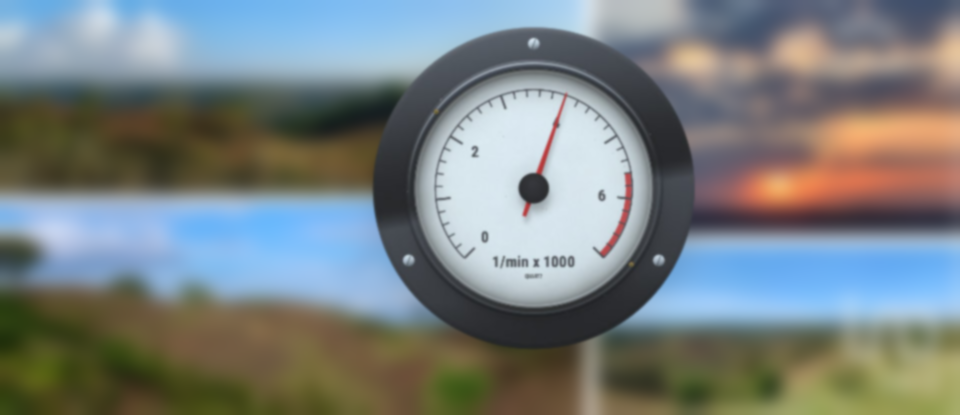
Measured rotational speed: 4000 rpm
